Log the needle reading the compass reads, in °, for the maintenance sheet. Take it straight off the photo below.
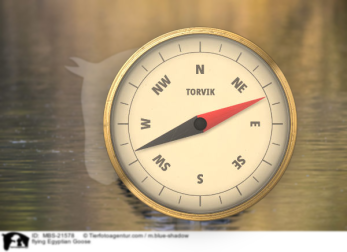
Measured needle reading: 67.5 °
